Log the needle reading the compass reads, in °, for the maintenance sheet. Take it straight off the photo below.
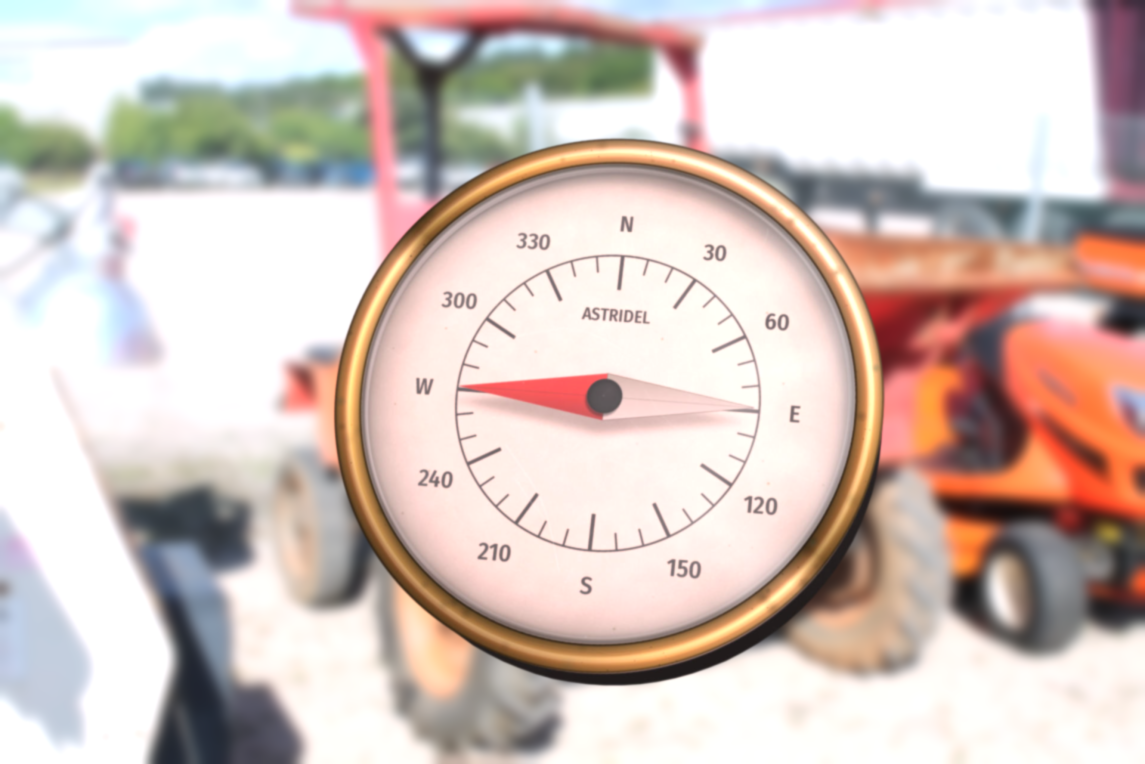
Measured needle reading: 270 °
